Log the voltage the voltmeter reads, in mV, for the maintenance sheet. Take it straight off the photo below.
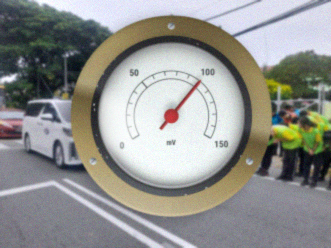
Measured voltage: 100 mV
